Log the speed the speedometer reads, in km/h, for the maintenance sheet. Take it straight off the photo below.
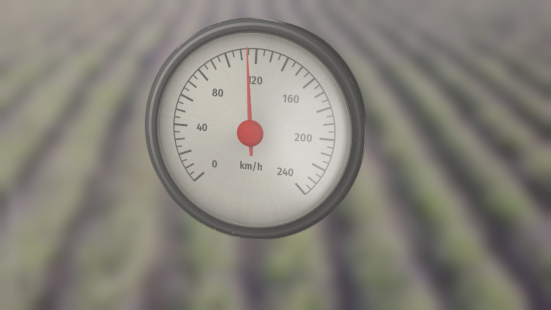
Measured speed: 115 km/h
